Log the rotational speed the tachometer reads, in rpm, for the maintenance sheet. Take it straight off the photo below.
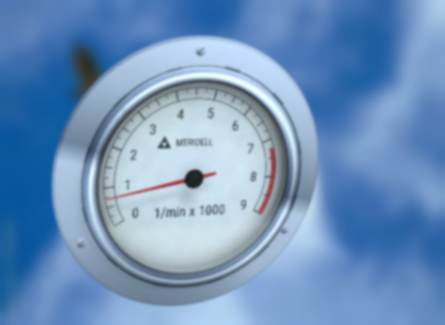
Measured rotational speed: 750 rpm
